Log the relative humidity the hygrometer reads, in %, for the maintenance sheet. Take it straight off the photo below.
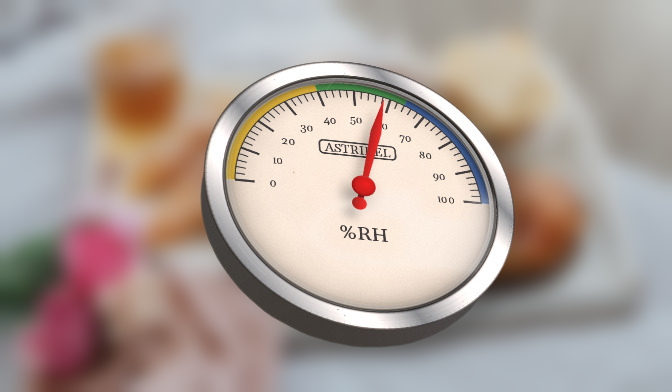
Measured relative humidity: 58 %
